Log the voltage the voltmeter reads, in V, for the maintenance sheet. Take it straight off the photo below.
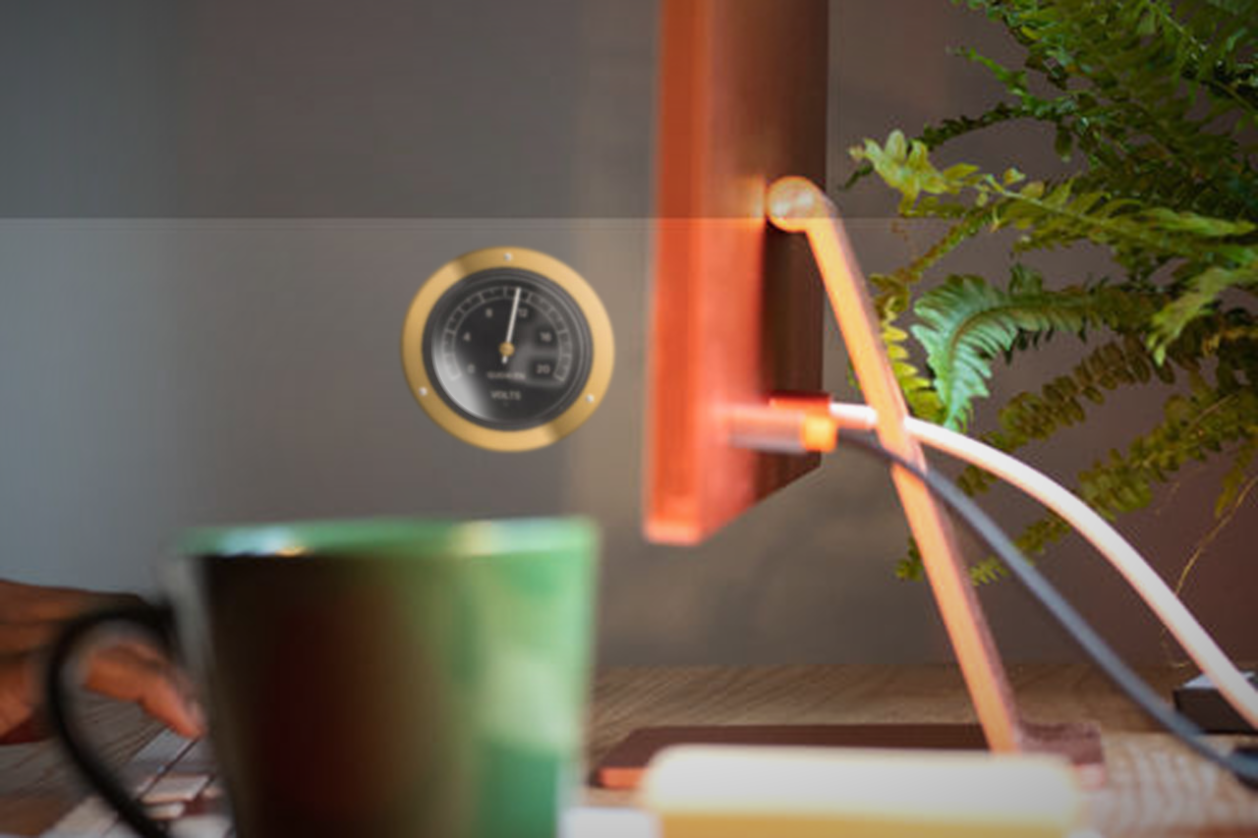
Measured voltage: 11 V
